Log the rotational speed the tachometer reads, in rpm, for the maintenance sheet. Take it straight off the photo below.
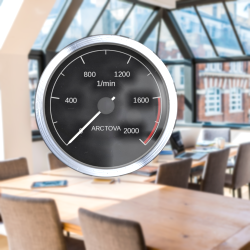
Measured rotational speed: 0 rpm
